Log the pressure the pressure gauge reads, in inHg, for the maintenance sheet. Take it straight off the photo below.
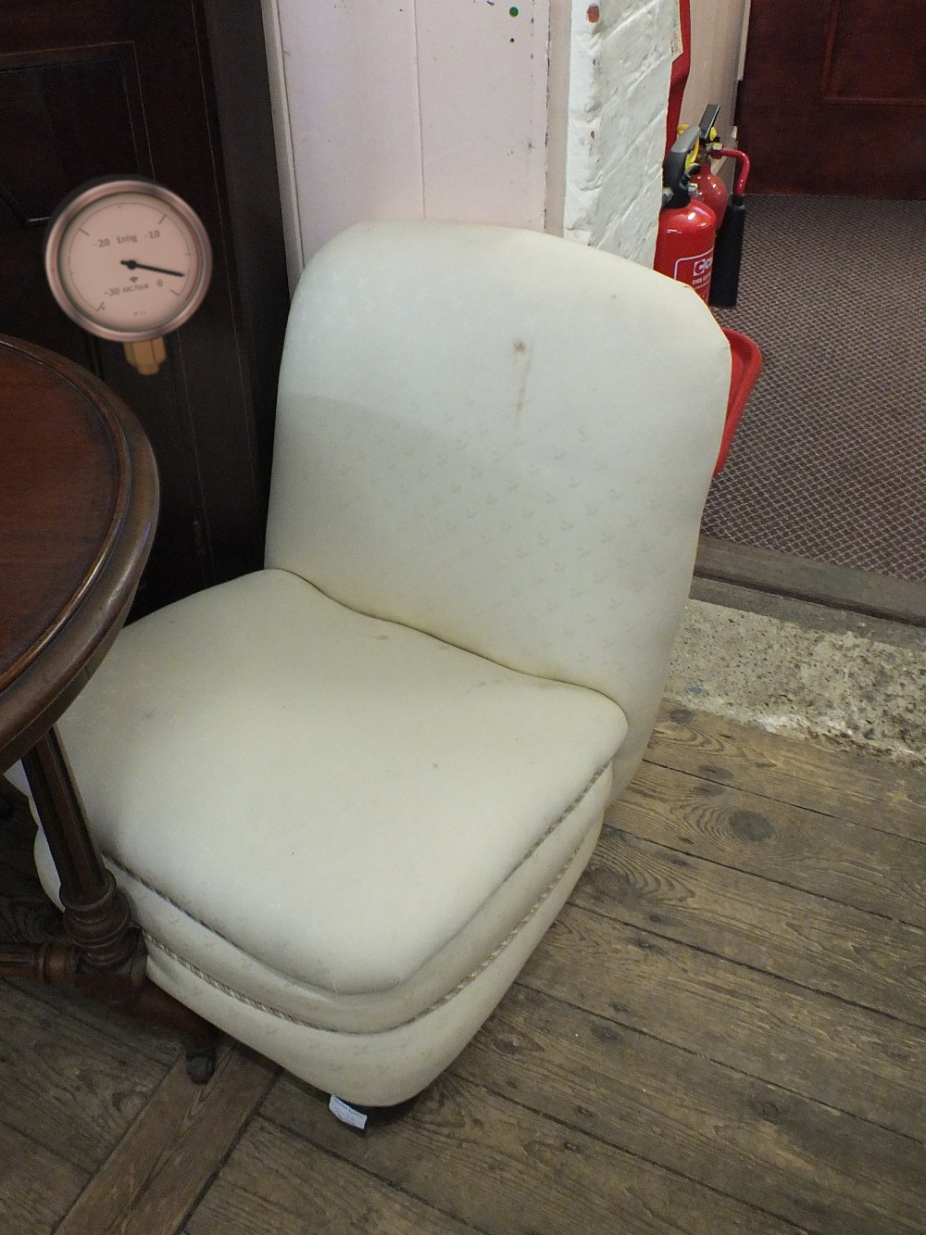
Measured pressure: -2.5 inHg
